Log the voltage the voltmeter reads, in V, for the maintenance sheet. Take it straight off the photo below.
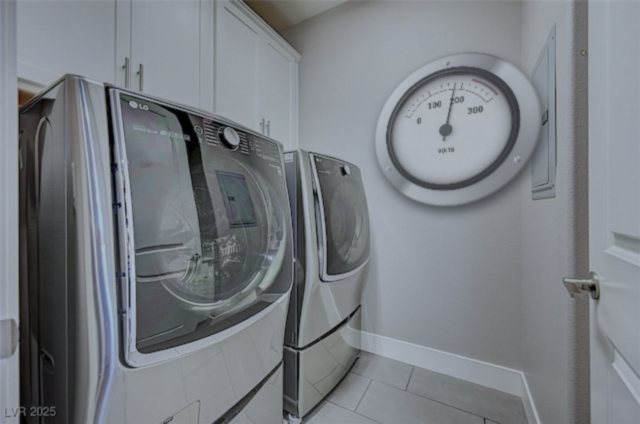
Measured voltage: 180 V
